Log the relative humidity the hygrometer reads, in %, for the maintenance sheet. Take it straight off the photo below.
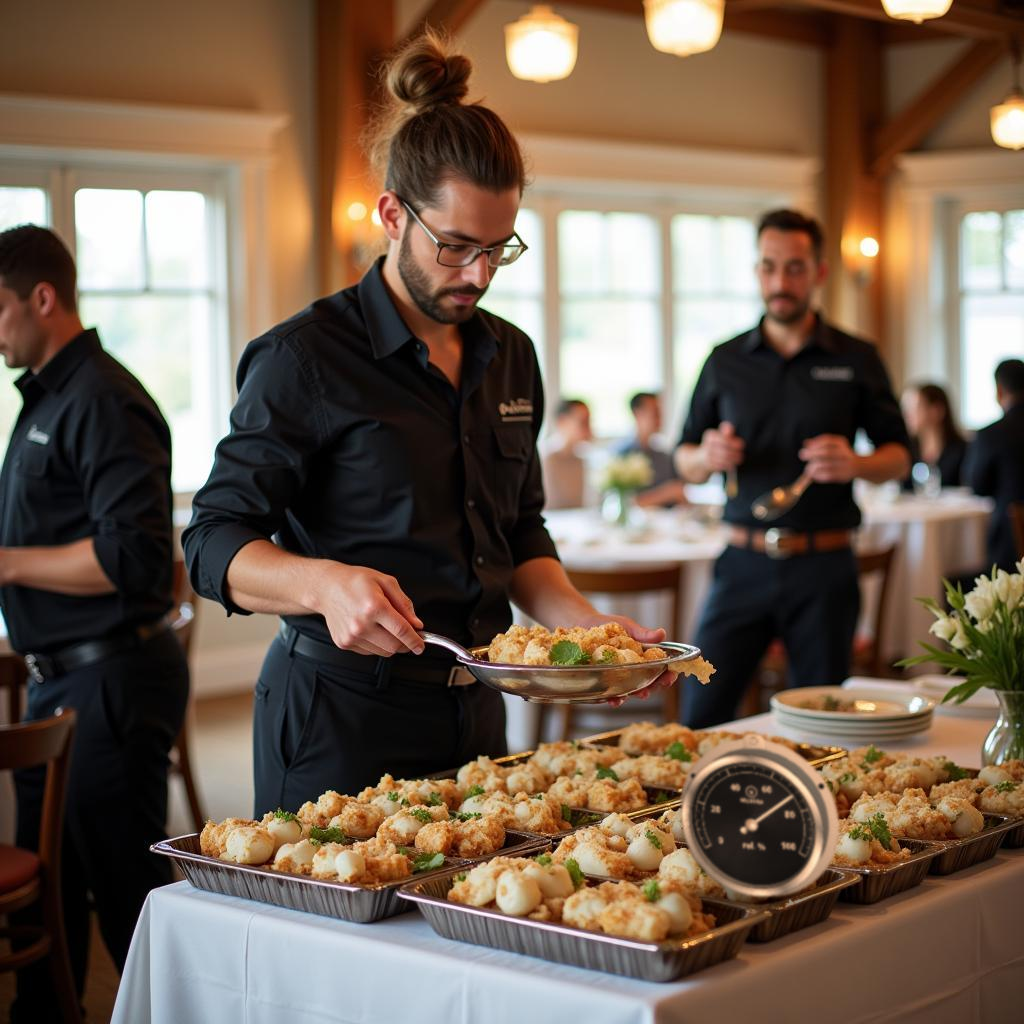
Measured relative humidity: 72 %
